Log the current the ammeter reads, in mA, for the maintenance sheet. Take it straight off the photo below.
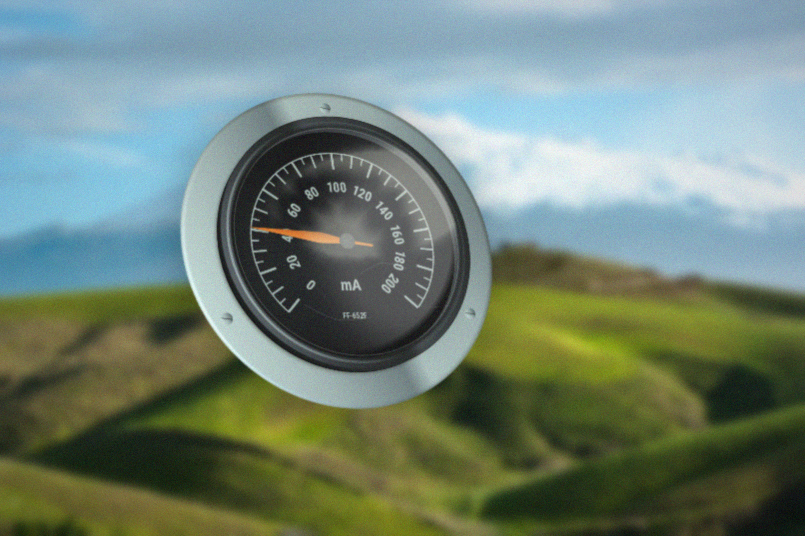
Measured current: 40 mA
